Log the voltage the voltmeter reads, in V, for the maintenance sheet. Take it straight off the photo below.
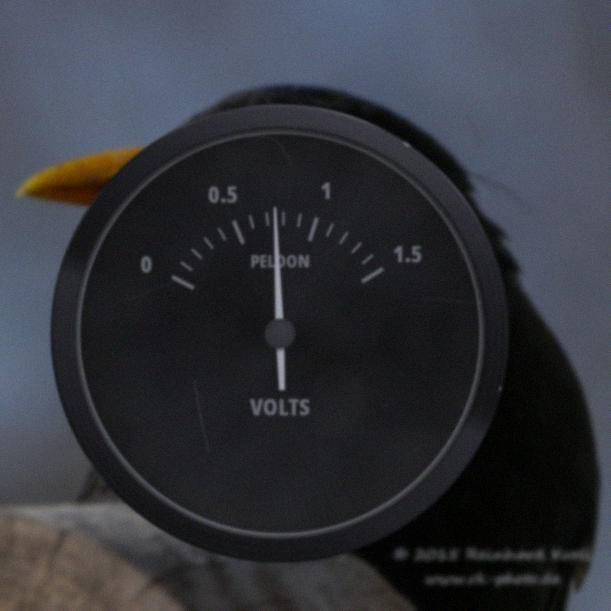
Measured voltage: 0.75 V
